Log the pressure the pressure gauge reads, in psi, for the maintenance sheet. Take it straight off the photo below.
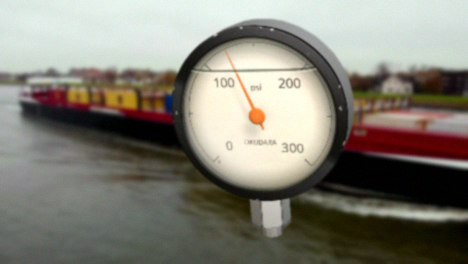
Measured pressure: 125 psi
